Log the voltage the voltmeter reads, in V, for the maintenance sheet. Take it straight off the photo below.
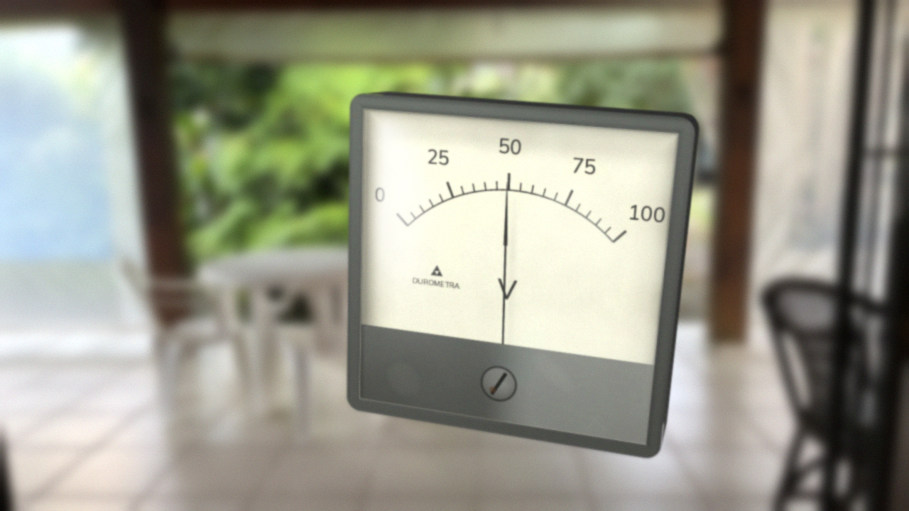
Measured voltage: 50 V
